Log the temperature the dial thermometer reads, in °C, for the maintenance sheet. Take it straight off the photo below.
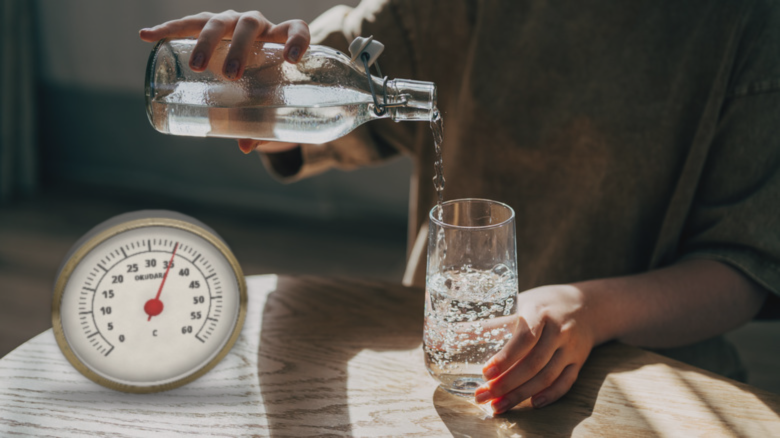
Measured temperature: 35 °C
